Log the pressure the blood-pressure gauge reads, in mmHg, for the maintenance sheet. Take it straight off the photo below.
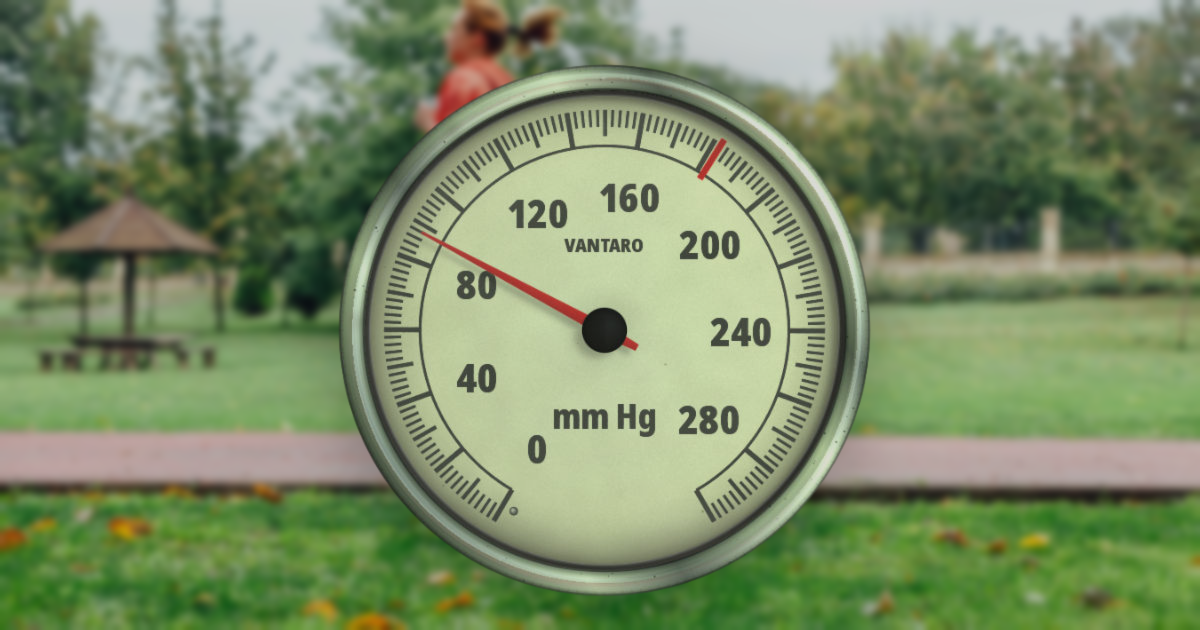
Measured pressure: 88 mmHg
